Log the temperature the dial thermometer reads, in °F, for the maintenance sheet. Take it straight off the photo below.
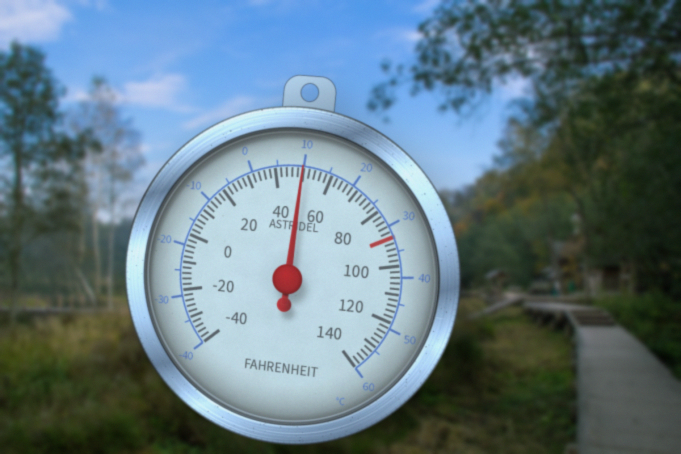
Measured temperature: 50 °F
